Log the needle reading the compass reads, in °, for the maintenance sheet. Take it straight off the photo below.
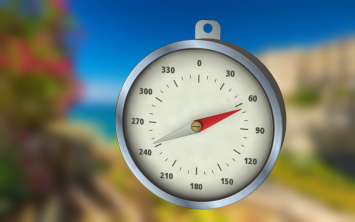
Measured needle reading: 65 °
